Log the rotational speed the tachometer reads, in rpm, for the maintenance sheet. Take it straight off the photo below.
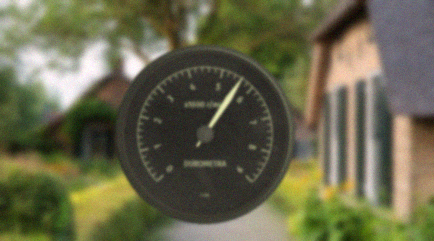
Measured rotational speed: 5600 rpm
